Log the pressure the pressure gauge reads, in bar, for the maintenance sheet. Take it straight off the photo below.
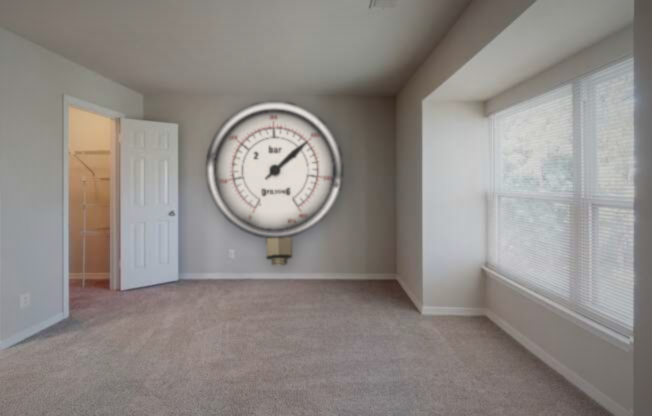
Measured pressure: 4 bar
